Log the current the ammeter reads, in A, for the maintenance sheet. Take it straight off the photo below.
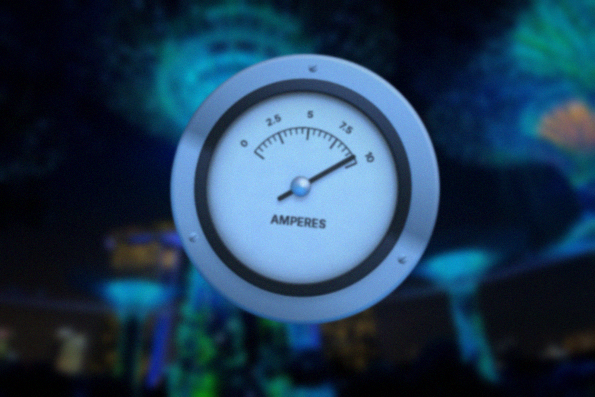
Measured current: 9.5 A
